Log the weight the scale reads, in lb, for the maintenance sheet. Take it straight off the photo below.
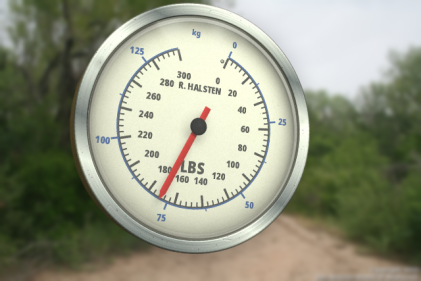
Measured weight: 172 lb
